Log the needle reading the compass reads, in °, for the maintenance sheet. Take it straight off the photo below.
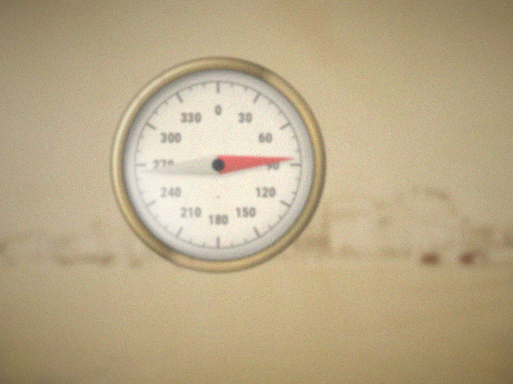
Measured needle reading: 85 °
